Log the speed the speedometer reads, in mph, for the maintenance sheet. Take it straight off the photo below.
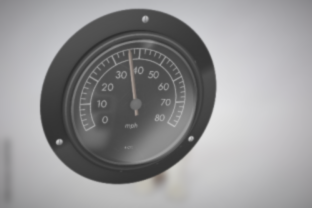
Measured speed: 36 mph
